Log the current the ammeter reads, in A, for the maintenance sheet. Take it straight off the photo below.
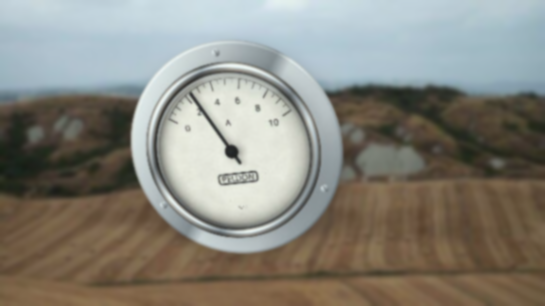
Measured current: 2.5 A
